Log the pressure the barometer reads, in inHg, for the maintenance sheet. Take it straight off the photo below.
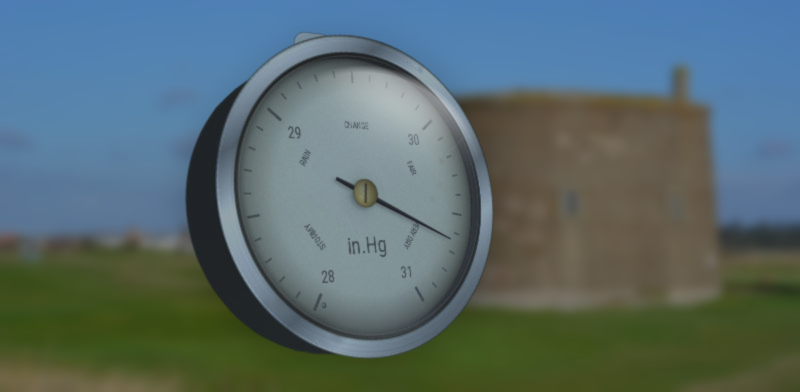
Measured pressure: 30.65 inHg
